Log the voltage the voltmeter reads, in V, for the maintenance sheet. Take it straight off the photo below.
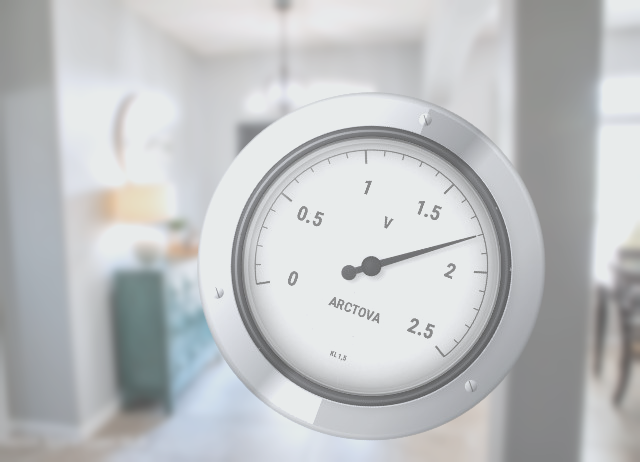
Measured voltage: 1.8 V
